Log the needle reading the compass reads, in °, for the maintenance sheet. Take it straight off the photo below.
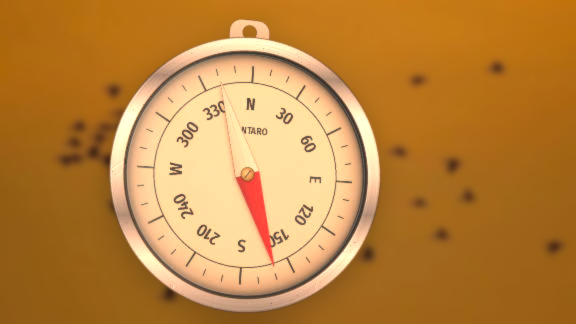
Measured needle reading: 160 °
